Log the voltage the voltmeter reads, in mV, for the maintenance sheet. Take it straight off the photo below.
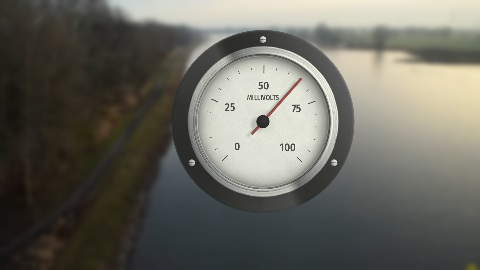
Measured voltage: 65 mV
